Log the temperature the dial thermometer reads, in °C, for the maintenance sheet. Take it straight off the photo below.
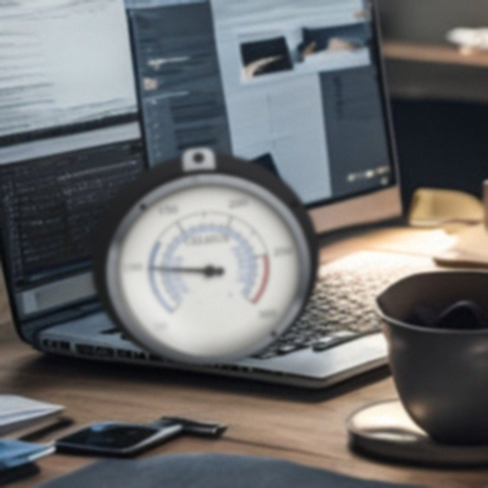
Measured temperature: 100 °C
